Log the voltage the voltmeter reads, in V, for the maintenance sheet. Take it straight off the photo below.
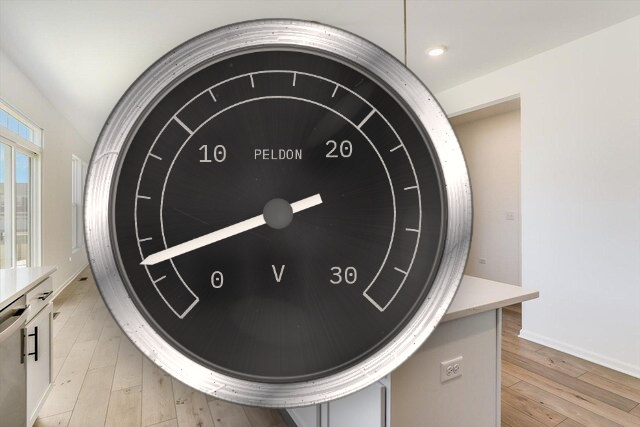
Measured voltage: 3 V
